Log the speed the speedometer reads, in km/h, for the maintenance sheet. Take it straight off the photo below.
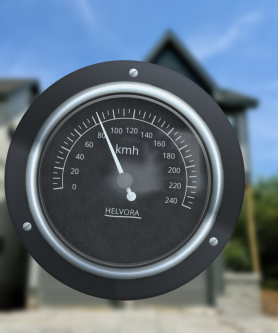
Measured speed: 85 km/h
